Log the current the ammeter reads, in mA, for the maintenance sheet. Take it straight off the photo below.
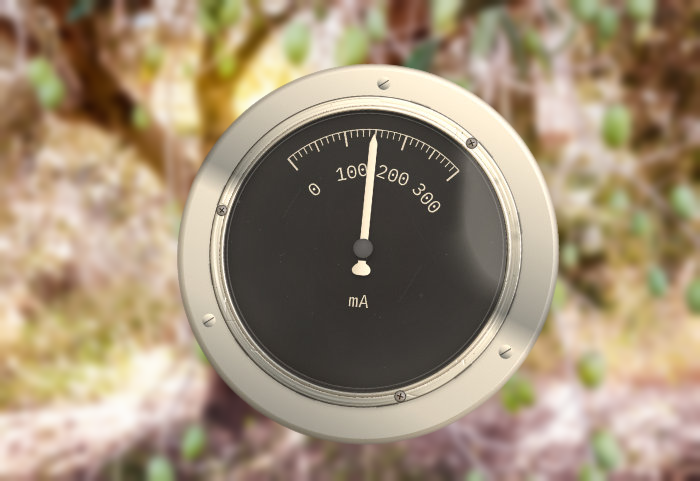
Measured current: 150 mA
